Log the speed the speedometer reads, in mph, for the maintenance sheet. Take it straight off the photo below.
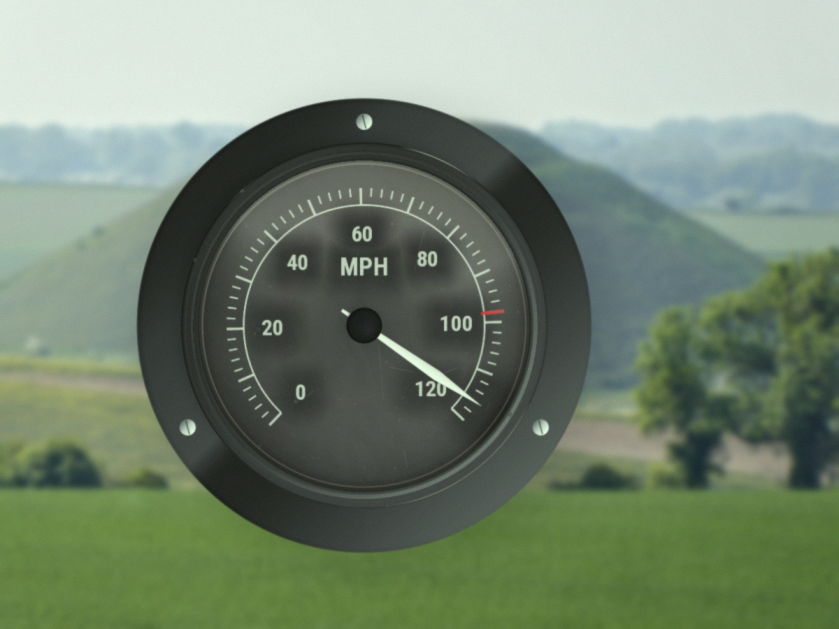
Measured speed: 116 mph
